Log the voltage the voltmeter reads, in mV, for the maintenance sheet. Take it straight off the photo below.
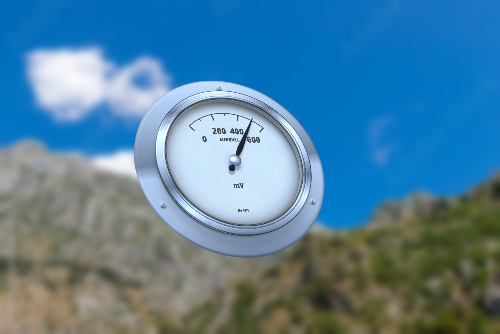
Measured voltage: 500 mV
